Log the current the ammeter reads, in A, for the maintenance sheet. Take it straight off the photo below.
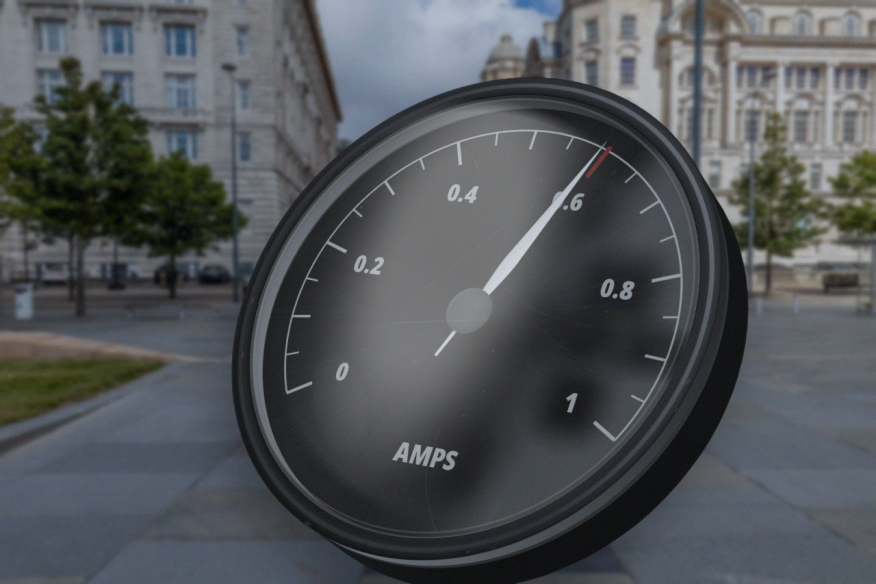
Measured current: 0.6 A
